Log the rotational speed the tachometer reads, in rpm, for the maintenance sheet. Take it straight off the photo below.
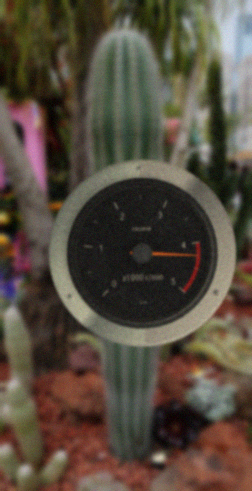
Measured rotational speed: 4250 rpm
